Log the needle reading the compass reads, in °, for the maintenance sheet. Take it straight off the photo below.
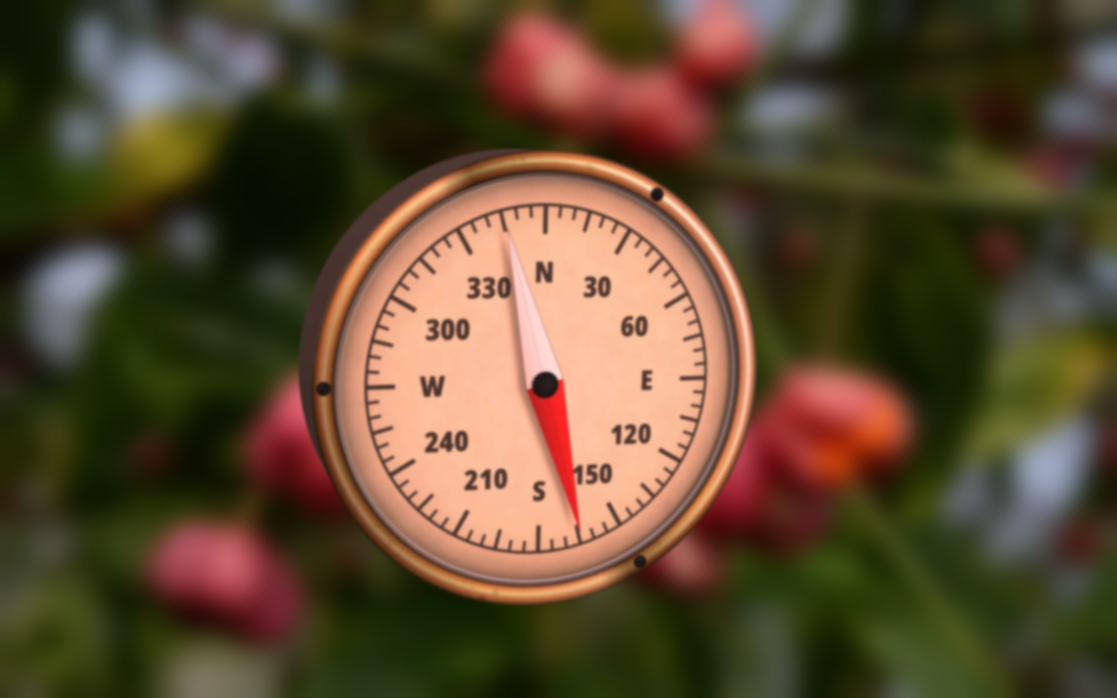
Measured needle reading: 165 °
